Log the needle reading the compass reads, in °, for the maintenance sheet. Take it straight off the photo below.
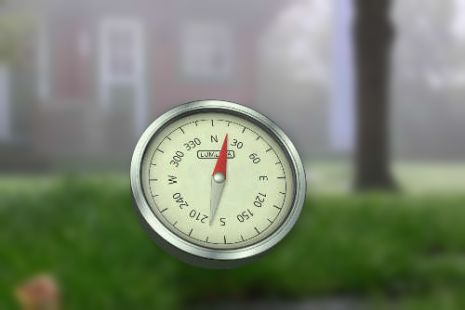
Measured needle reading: 15 °
